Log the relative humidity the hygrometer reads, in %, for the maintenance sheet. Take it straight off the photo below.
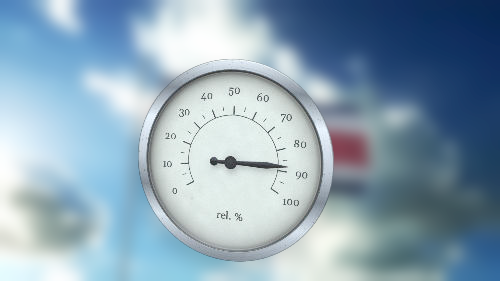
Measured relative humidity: 87.5 %
